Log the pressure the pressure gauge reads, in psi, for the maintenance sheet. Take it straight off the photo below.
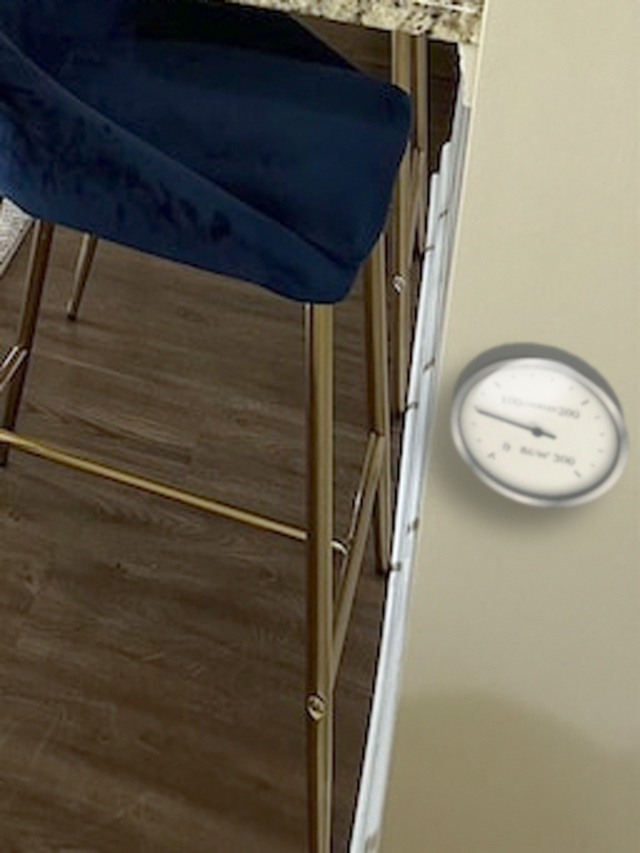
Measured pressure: 60 psi
